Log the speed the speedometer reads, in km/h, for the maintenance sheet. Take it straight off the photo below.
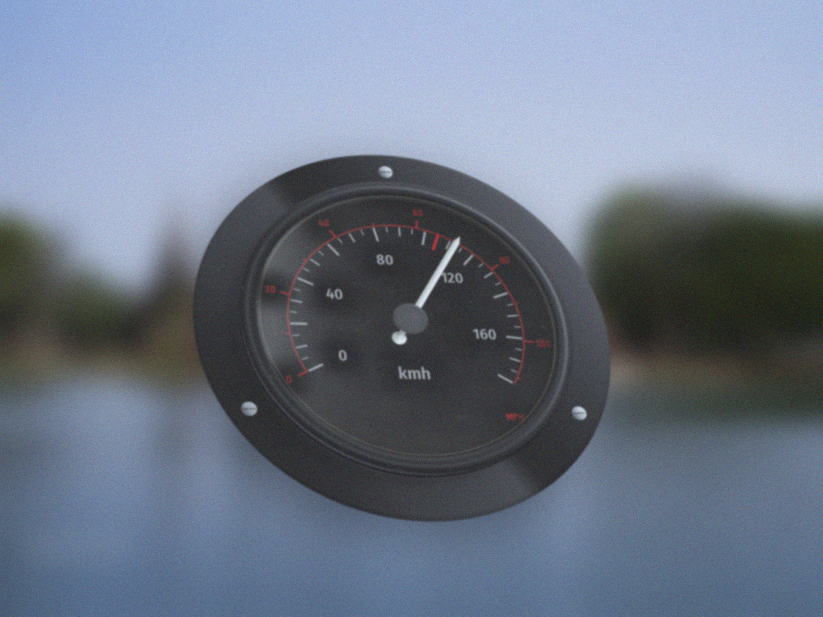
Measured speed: 112.5 km/h
